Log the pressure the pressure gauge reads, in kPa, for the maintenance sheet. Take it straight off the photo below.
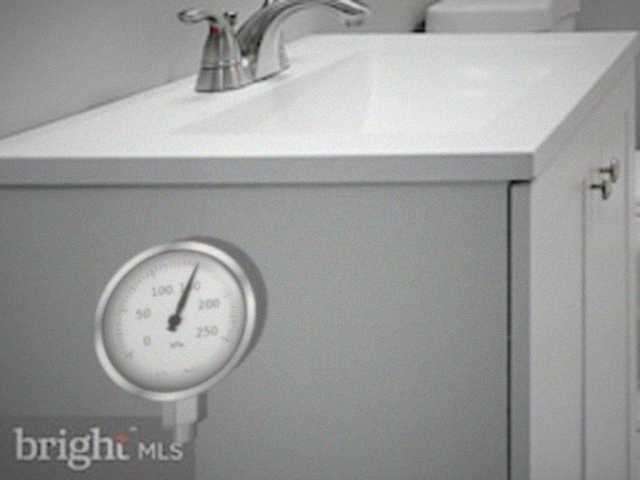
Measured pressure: 150 kPa
